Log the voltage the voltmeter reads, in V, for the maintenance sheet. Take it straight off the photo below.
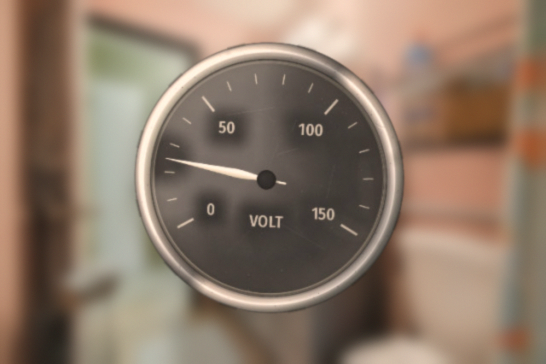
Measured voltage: 25 V
